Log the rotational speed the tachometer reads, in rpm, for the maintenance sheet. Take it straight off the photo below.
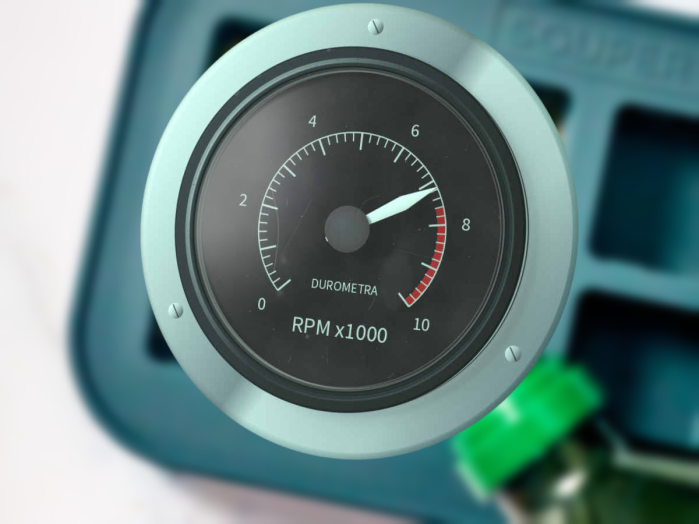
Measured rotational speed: 7200 rpm
